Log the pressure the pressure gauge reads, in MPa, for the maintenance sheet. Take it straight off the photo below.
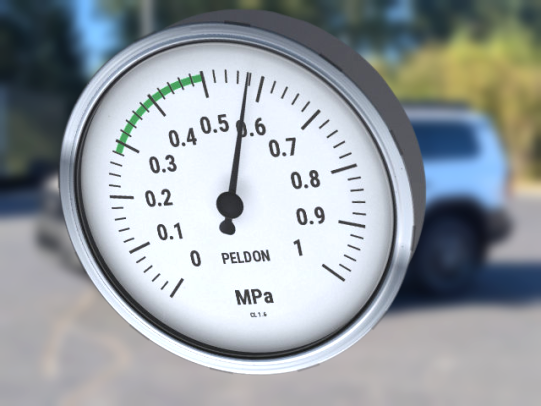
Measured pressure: 0.58 MPa
